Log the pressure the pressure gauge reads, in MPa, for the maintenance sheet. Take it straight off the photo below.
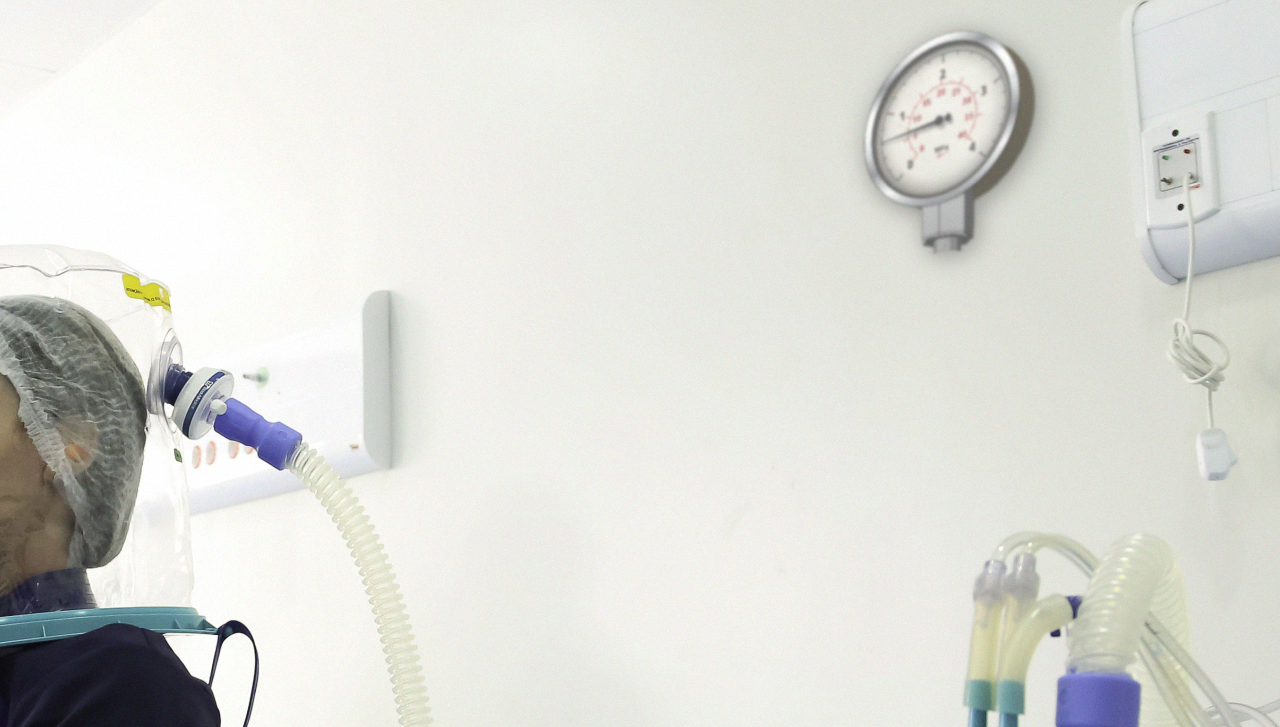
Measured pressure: 0.6 MPa
